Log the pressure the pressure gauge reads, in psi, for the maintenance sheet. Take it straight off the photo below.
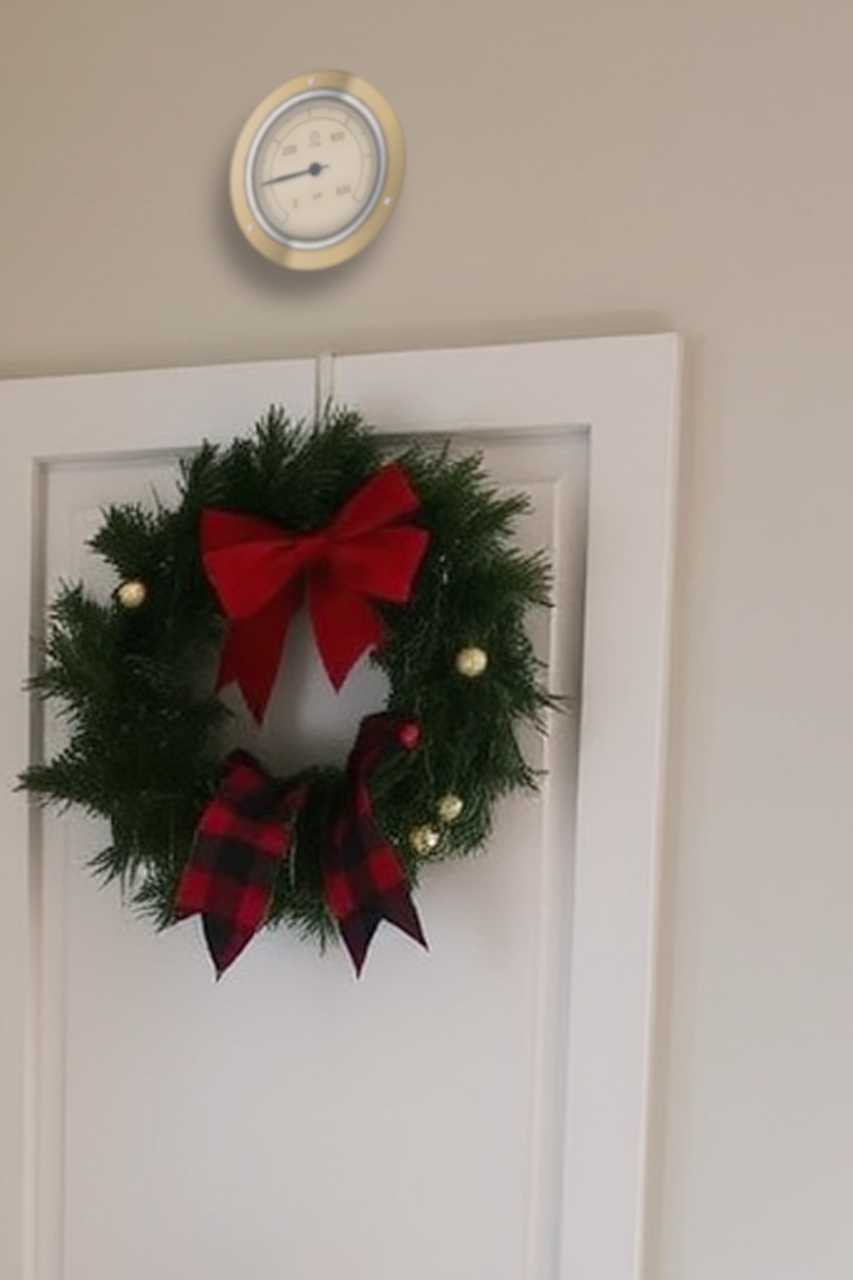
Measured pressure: 100 psi
